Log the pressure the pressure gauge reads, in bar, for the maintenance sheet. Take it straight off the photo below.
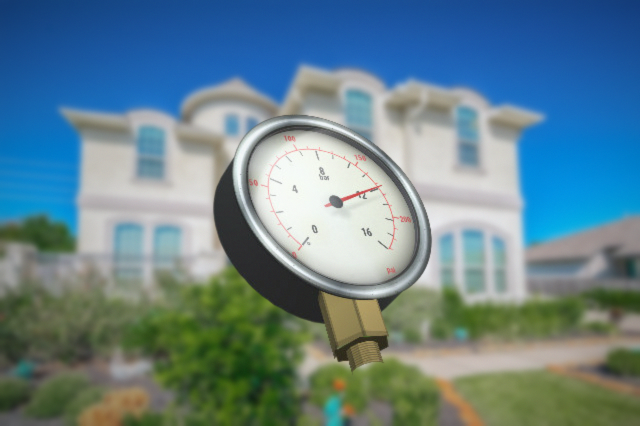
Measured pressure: 12 bar
